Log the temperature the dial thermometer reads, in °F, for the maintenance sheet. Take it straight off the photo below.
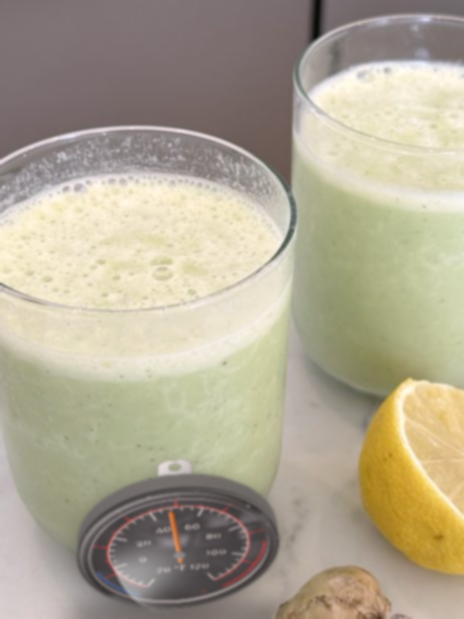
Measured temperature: 48 °F
